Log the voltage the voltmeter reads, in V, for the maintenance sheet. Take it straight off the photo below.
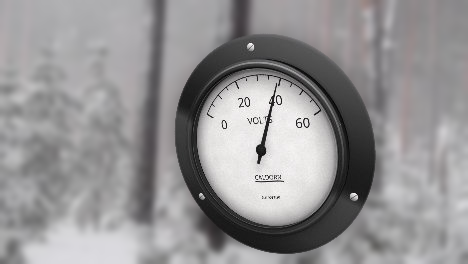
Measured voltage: 40 V
